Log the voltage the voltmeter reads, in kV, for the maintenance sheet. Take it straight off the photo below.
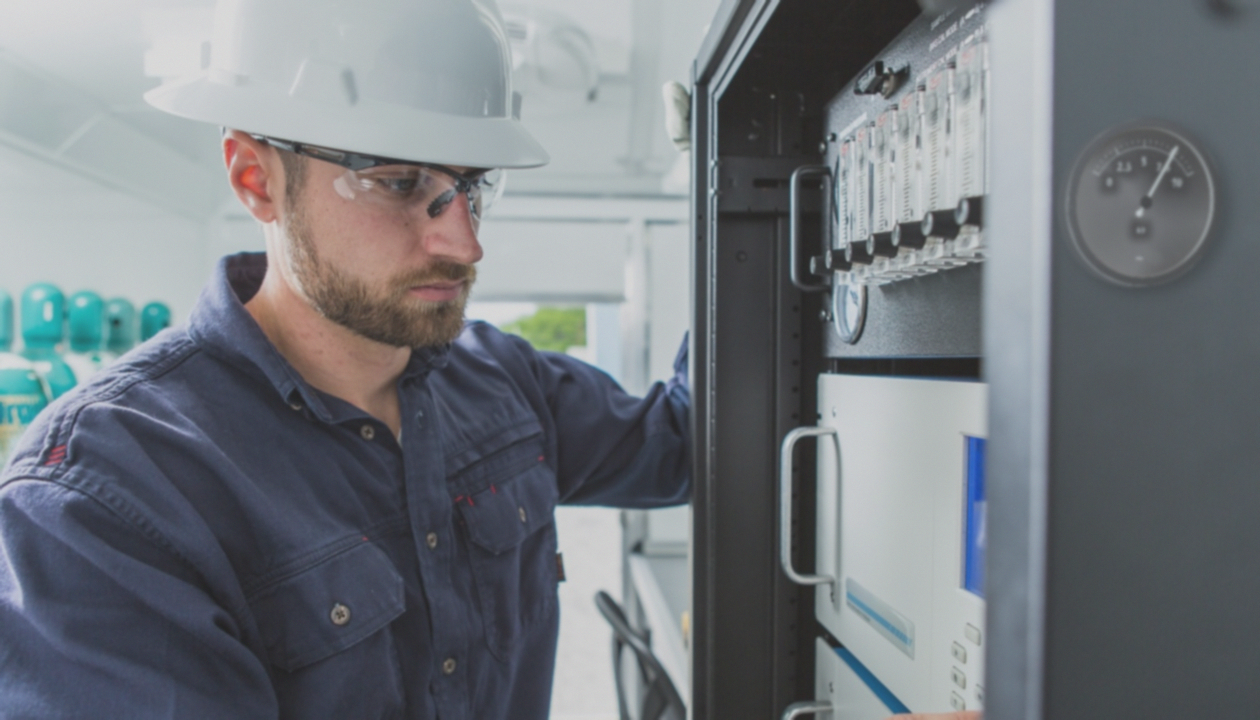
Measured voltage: 7.5 kV
